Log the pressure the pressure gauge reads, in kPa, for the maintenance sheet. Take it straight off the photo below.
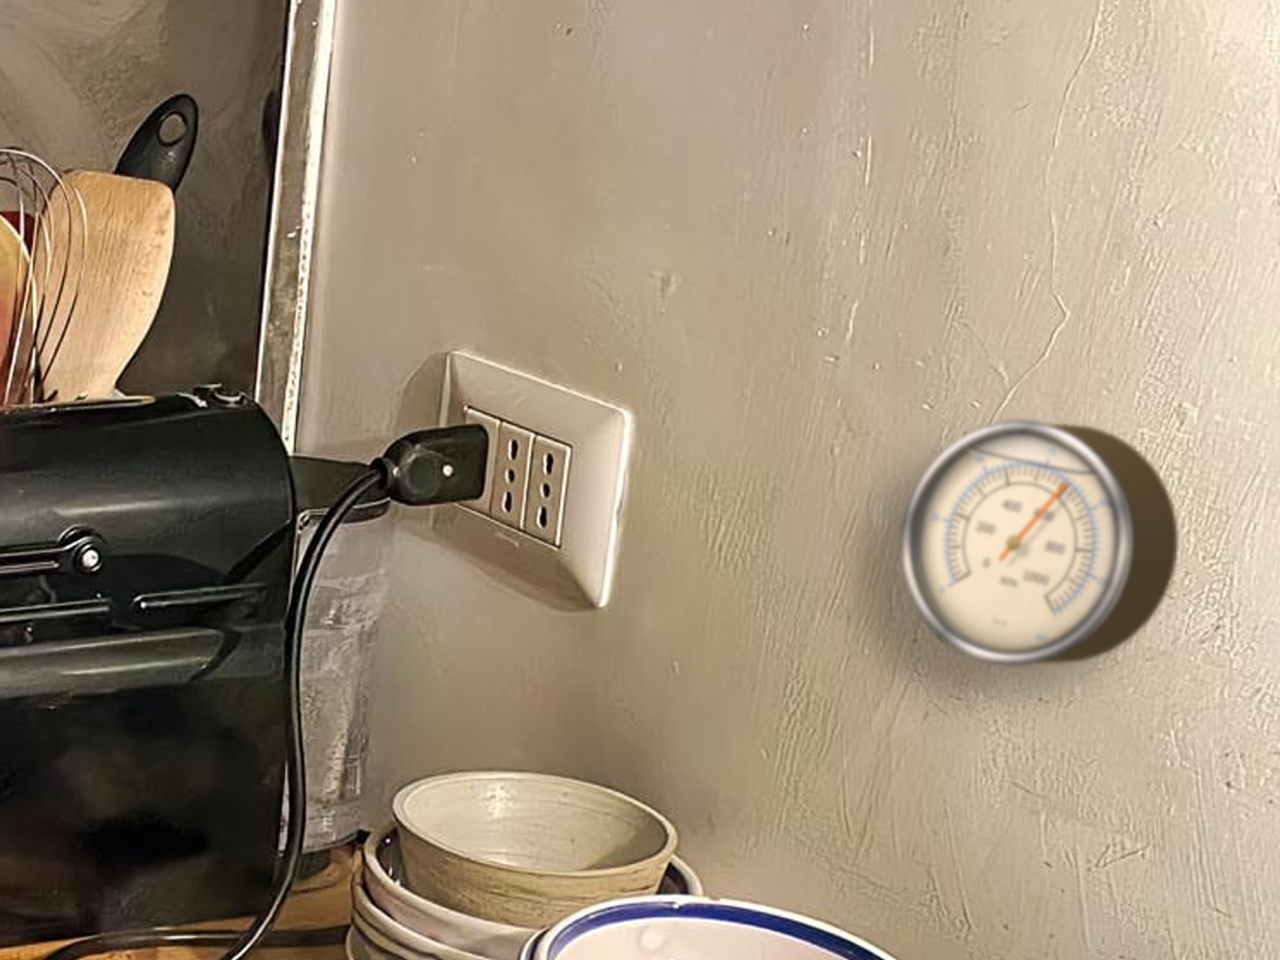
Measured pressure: 600 kPa
